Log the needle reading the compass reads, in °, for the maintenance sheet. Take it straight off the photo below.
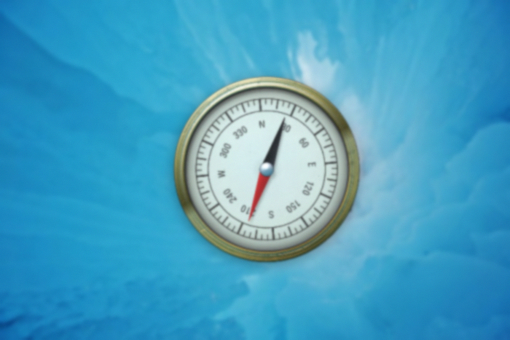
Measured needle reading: 205 °
